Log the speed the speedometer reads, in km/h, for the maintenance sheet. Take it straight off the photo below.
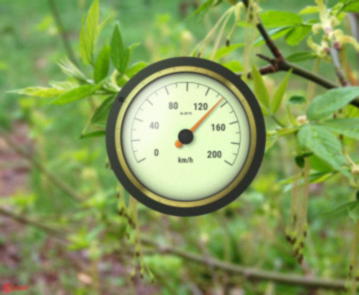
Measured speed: 135 km/h
